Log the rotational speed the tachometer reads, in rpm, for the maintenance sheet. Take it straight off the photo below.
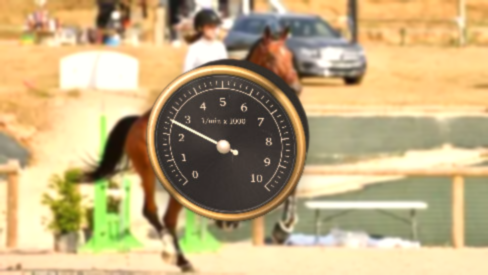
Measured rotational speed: 2600 rpm
